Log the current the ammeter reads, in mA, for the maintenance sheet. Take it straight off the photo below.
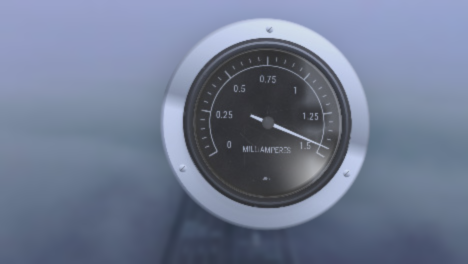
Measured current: 1.45 mA
